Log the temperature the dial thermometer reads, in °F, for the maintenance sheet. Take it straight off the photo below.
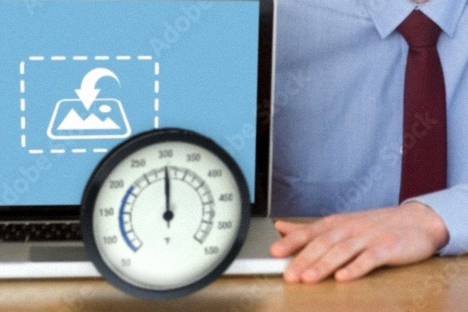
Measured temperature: 300 °F
